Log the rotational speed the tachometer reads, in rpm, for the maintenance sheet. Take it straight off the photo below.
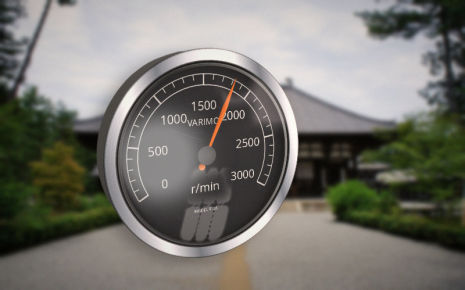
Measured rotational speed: 1800 rpm
